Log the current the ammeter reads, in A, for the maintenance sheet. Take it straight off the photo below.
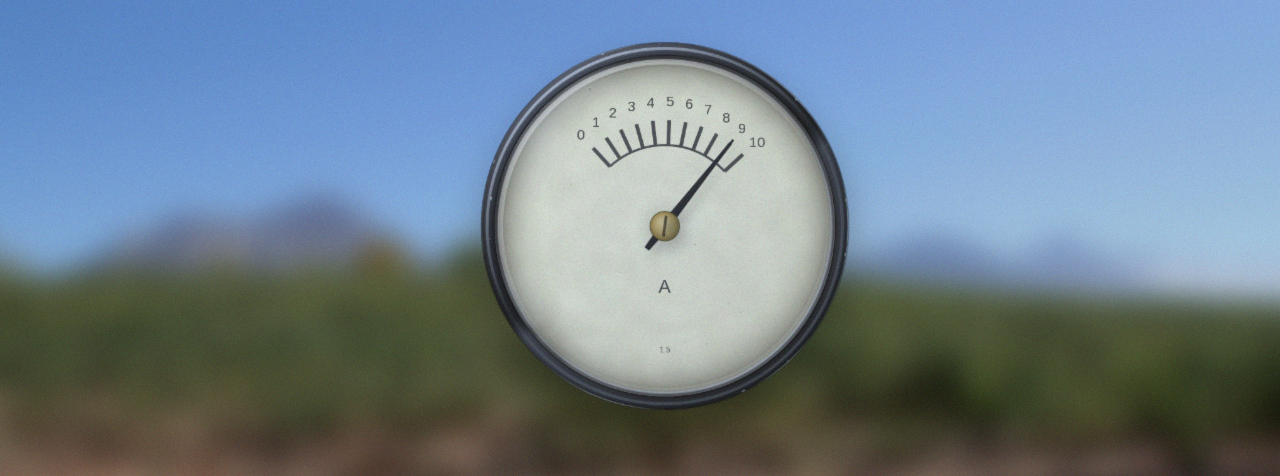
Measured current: 9 A
